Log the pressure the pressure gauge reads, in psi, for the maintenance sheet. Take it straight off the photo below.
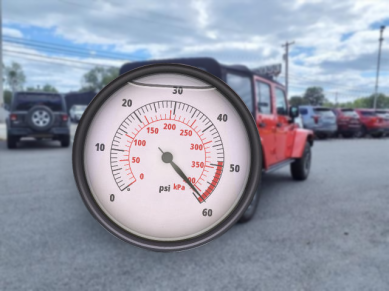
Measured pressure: 59 psi
